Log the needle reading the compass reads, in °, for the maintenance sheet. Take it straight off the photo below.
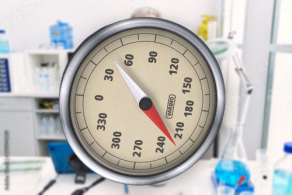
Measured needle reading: 225 °
